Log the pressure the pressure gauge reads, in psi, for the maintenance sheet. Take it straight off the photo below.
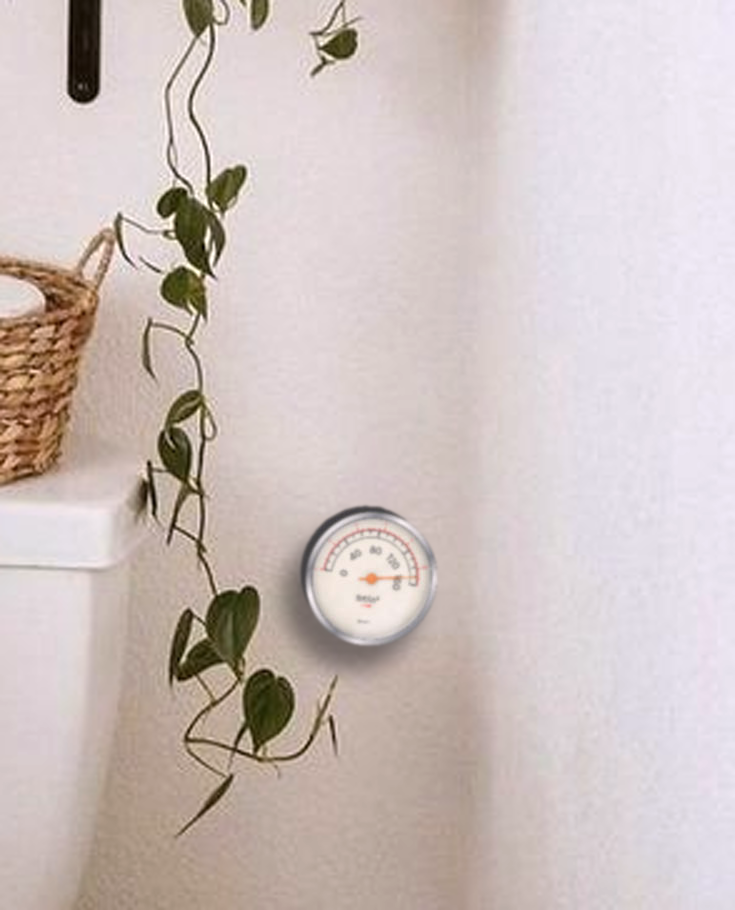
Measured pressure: 150 psi
